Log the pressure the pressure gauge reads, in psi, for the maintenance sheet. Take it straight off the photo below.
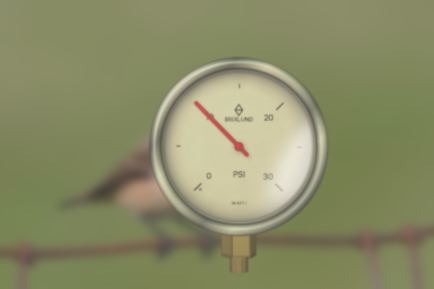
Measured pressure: 10 psi
